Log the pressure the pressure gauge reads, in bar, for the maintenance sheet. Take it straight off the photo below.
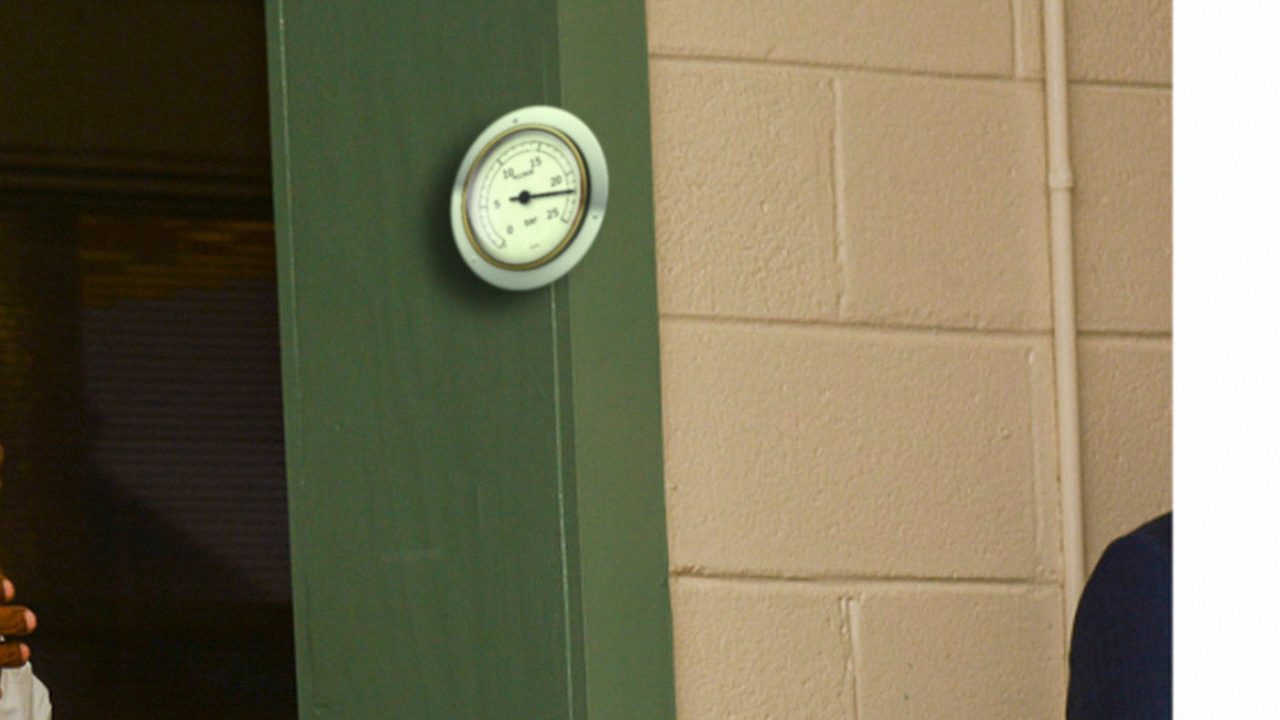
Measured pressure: 22 bar
